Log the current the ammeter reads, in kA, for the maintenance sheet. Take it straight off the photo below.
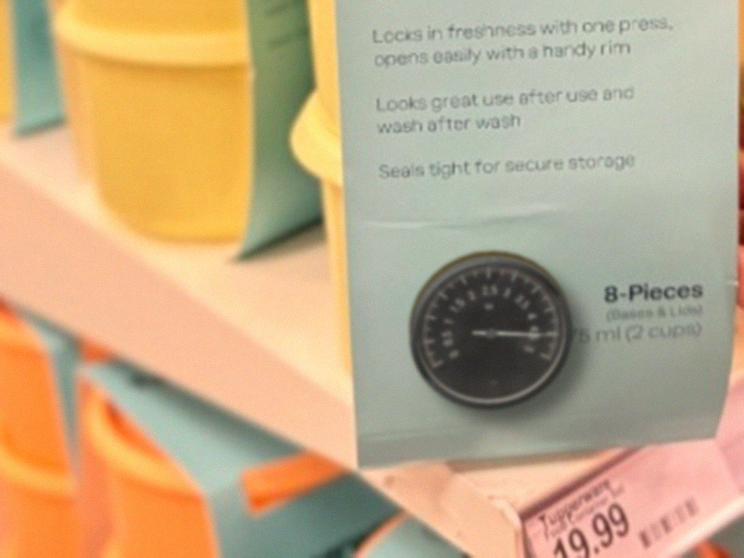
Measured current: 4.5 kA
